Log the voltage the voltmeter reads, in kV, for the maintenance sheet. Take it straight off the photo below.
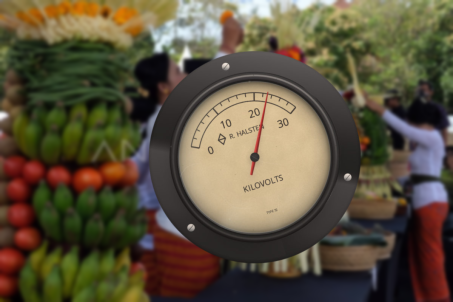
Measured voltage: 23 kV
